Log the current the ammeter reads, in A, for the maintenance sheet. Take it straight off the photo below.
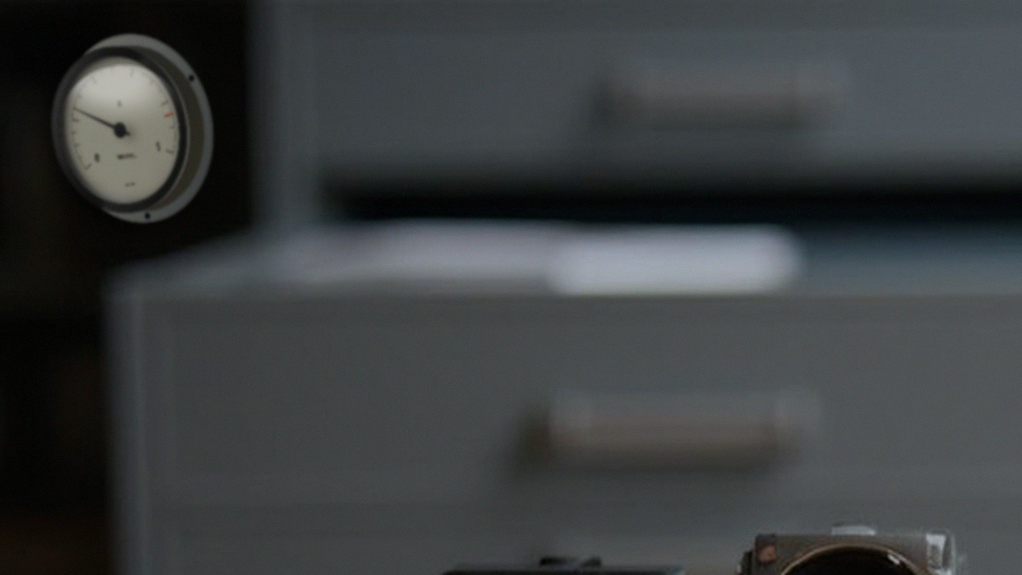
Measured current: 0.25 A
